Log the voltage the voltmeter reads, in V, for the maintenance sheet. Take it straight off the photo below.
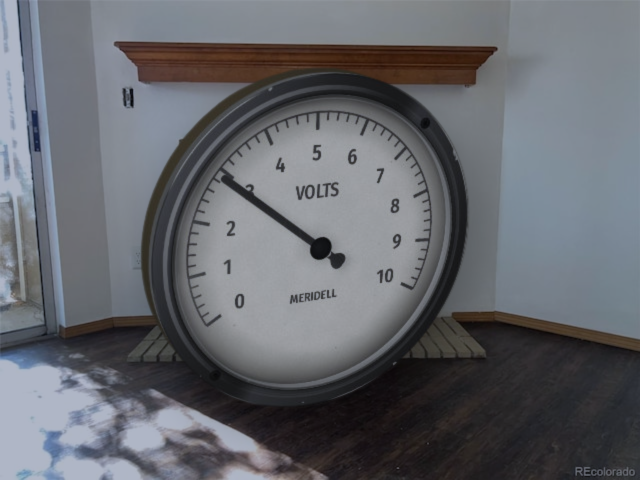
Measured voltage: 2.9 V
